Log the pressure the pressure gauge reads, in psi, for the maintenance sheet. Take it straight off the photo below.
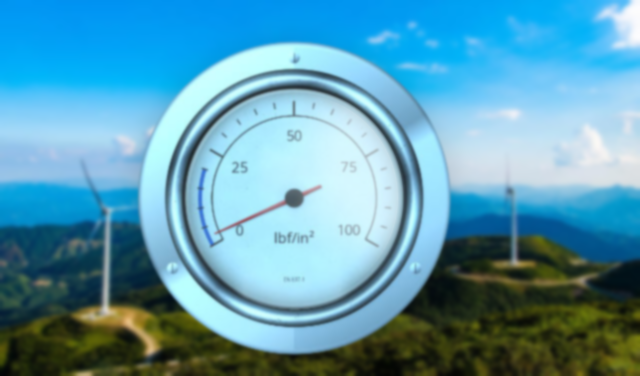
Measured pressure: 2.5 psi
